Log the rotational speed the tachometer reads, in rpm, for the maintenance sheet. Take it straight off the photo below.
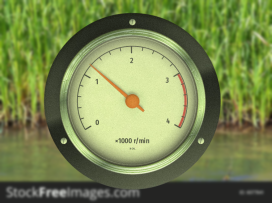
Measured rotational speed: 1200 rpm
